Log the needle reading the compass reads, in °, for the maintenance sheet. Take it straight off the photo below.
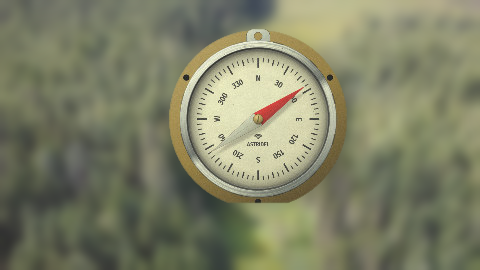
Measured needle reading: 55 °
